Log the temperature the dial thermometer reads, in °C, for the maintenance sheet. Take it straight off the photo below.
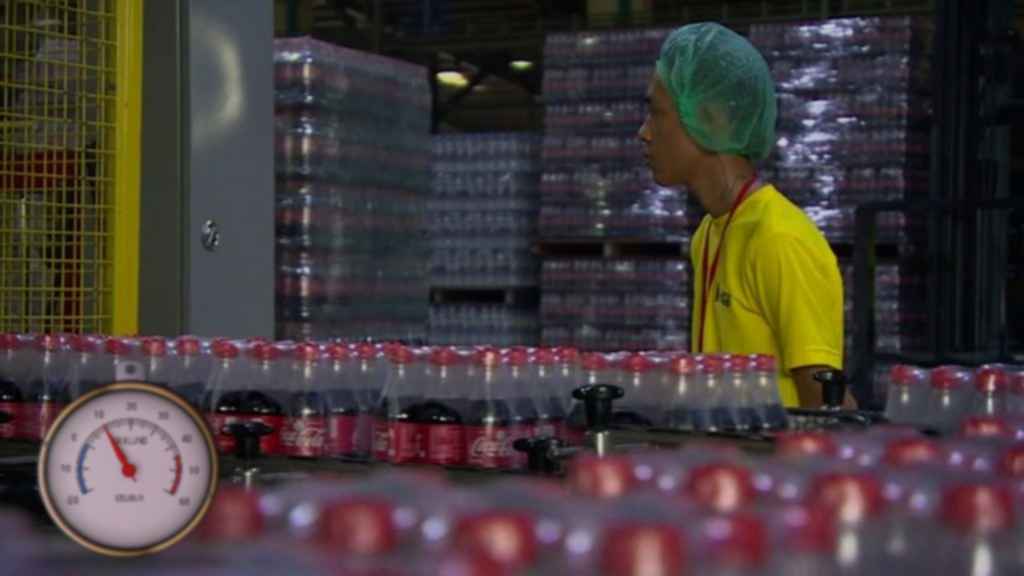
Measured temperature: 10 °C
